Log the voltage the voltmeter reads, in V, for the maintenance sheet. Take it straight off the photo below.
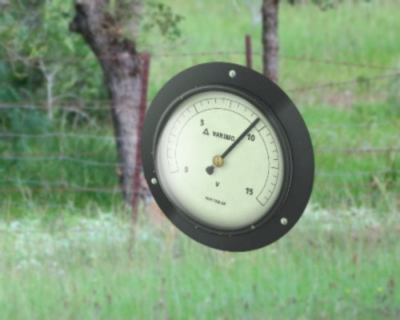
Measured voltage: 9.5 V
